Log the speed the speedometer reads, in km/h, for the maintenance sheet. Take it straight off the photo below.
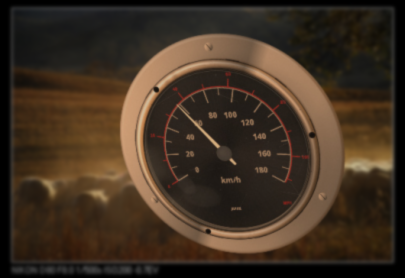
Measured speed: 60 km/h
